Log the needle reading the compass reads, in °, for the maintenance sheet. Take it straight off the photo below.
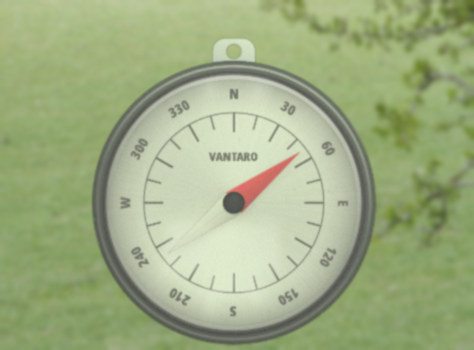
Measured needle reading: 52.5 °
